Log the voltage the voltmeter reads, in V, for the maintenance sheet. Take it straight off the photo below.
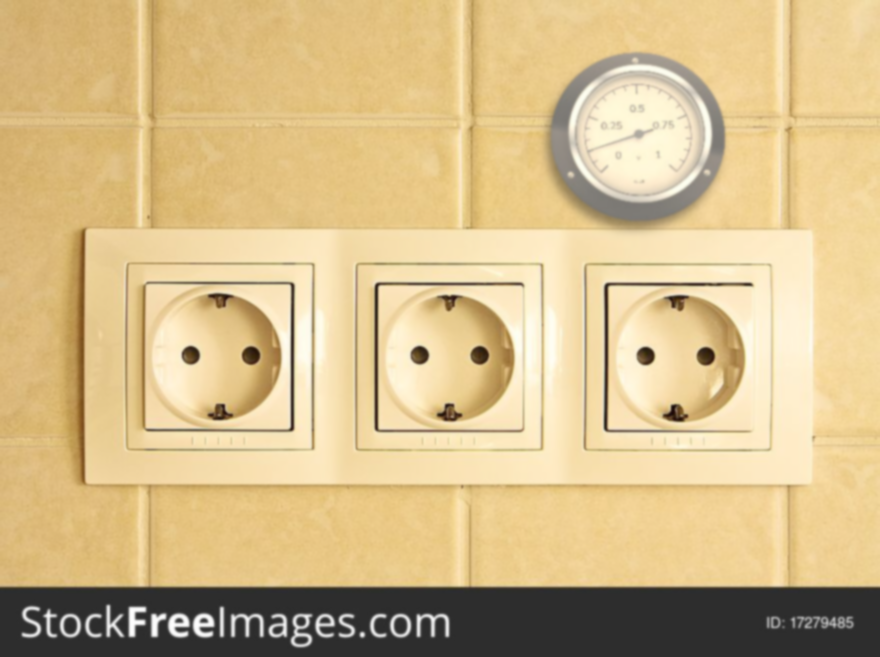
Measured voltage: 0.1 V
